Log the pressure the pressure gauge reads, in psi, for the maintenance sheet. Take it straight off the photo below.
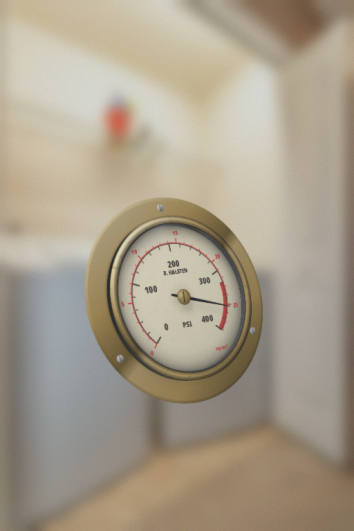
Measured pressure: 360 psi
